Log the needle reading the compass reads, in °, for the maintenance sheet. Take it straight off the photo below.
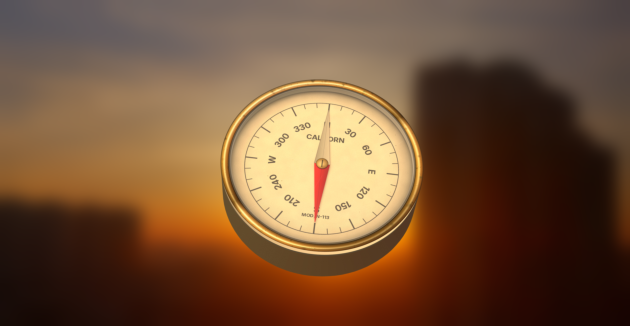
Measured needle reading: 180 °
